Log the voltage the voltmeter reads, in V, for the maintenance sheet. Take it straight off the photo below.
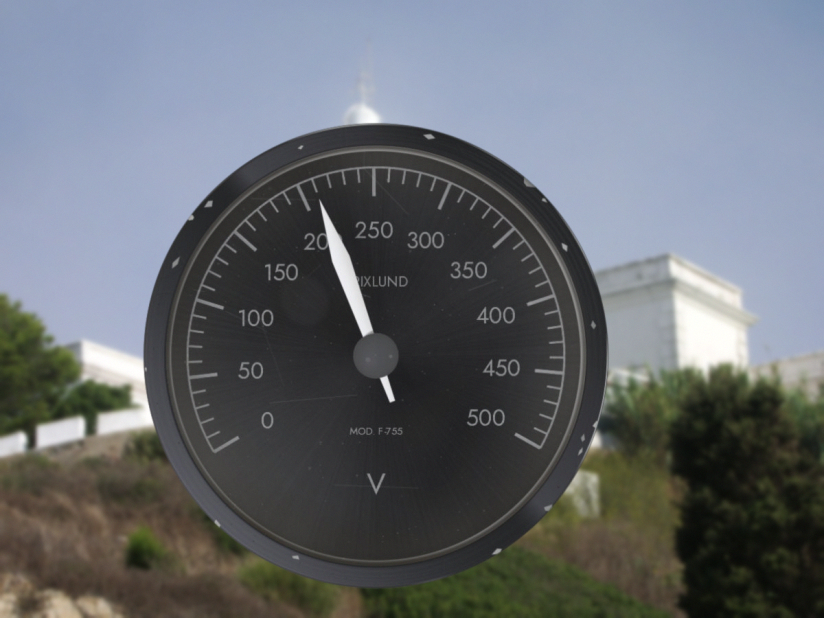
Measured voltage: 210 V
